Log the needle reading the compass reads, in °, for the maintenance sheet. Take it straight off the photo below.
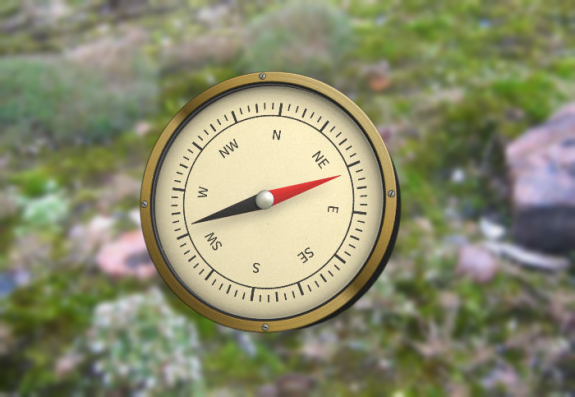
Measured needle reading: 65 °
